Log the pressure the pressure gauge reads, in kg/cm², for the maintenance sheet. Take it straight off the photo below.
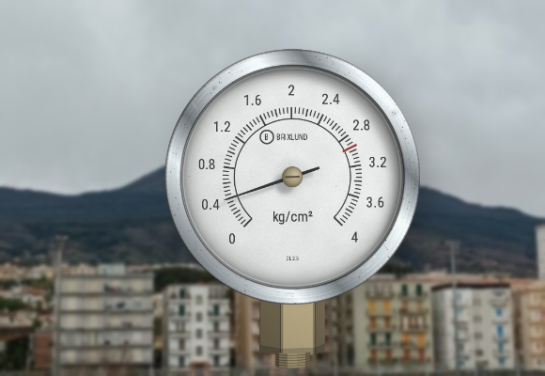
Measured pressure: 0.4 kg/cm²
